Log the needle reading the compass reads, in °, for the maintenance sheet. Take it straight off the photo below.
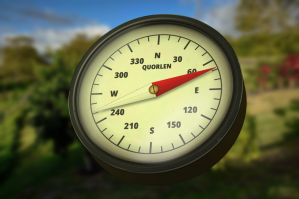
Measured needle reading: 70 °
